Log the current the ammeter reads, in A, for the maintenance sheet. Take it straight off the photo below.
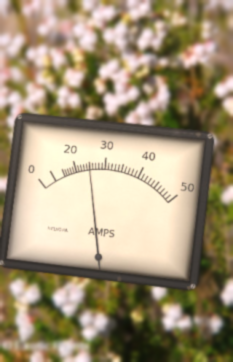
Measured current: 25 A
